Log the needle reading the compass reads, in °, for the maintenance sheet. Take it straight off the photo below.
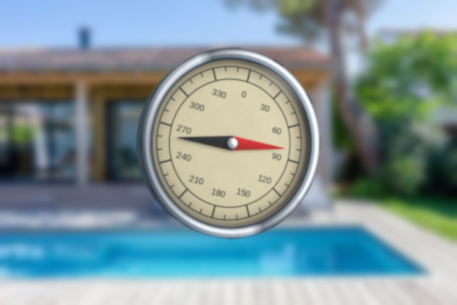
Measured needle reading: 80 °
